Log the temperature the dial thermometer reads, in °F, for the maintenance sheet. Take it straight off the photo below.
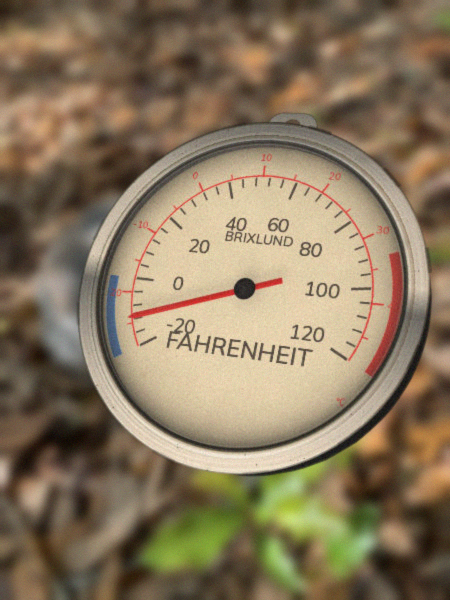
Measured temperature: -12 °F
